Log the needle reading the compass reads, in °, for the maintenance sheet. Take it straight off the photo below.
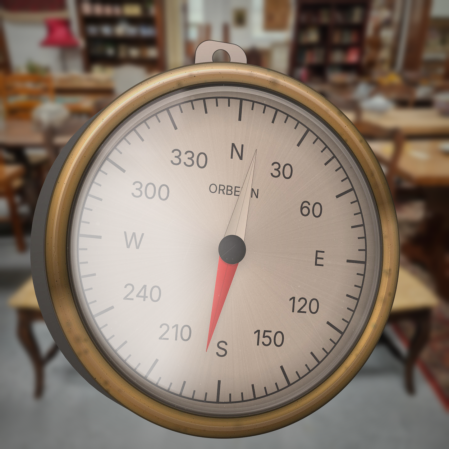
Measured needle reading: 190 °
